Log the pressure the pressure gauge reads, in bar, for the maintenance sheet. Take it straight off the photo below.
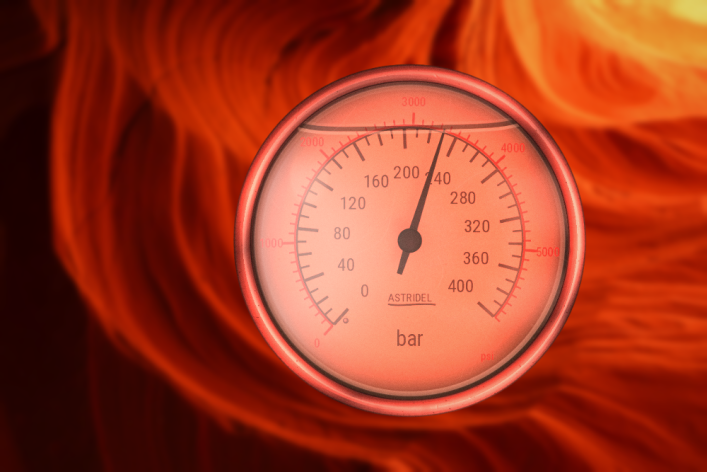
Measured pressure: 230 bar
